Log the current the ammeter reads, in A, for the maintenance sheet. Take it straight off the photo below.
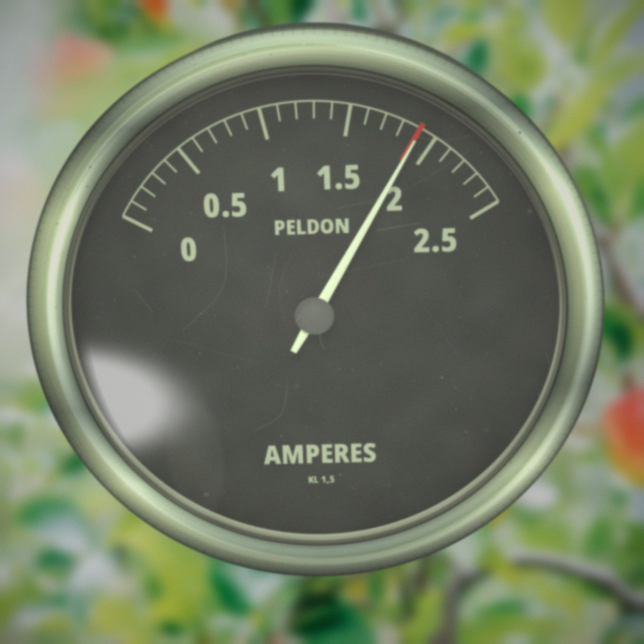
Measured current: 1.9 A
